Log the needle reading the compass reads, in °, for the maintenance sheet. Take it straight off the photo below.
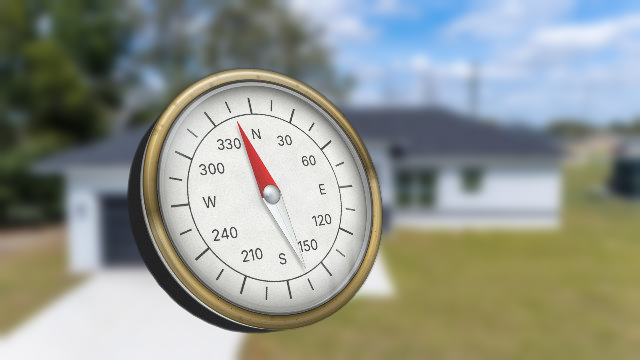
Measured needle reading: 345 °
